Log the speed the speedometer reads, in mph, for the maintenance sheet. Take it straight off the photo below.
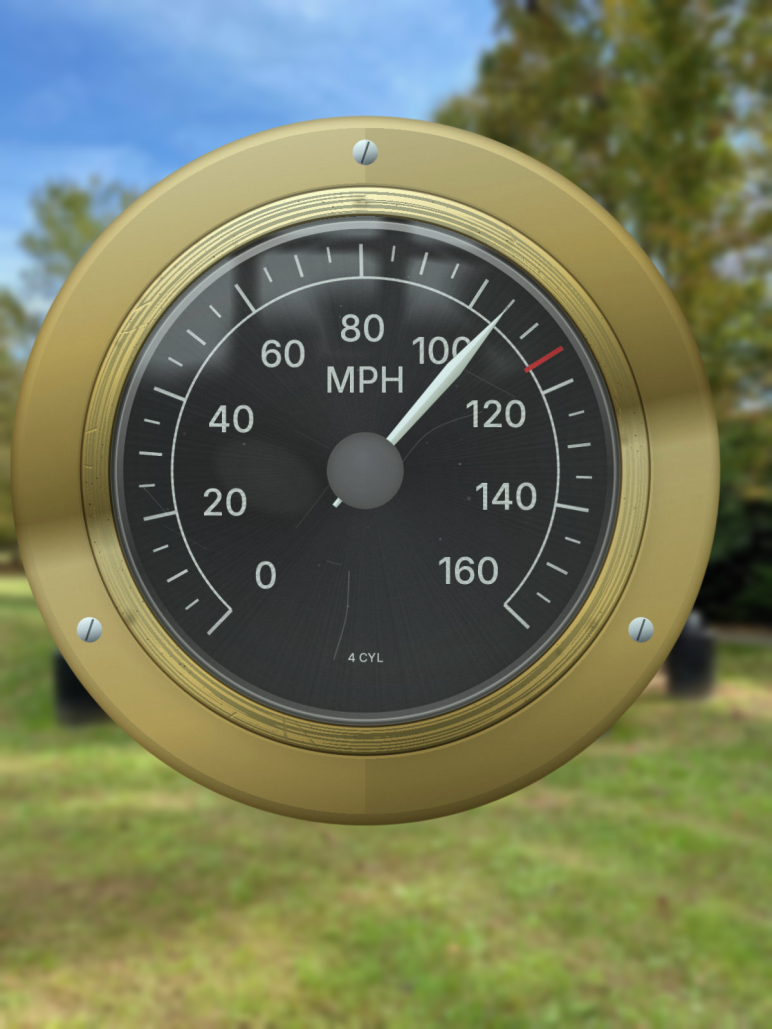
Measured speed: 105 mph
